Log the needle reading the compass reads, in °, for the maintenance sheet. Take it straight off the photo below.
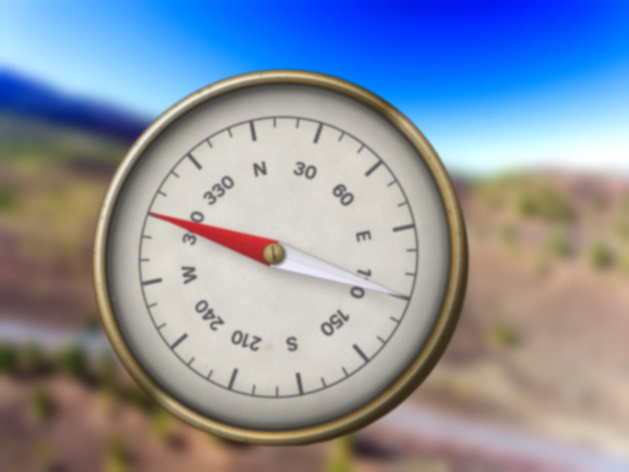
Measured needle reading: 300 °
